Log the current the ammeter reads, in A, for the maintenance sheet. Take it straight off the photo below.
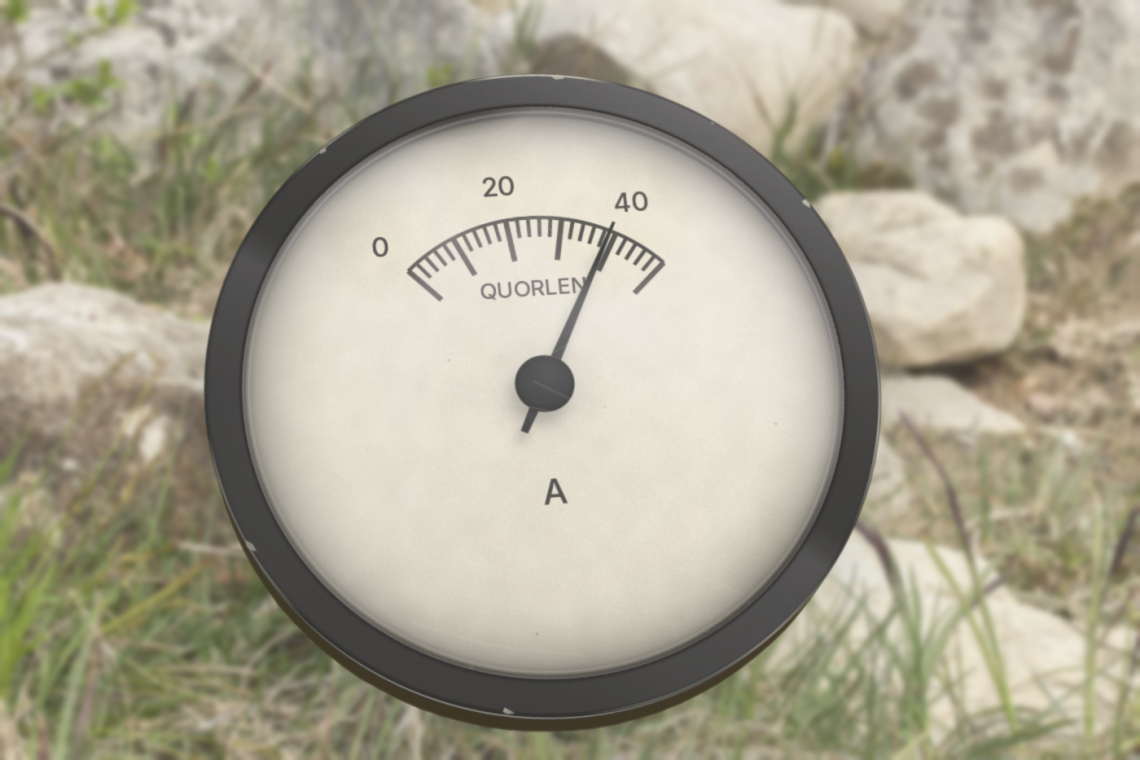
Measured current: 39 A
